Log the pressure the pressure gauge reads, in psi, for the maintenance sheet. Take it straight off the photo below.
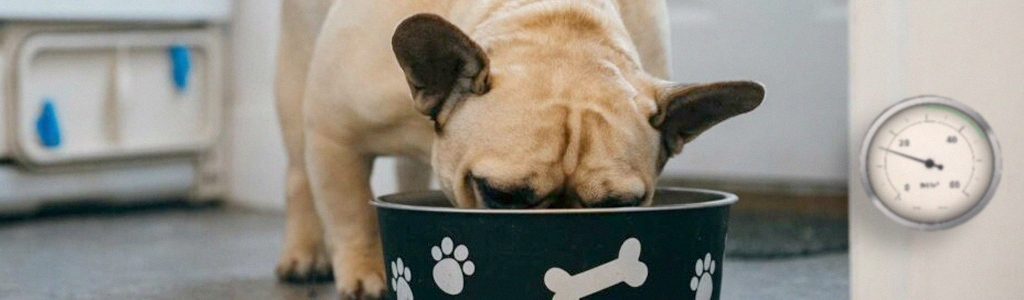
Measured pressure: 15 psi
